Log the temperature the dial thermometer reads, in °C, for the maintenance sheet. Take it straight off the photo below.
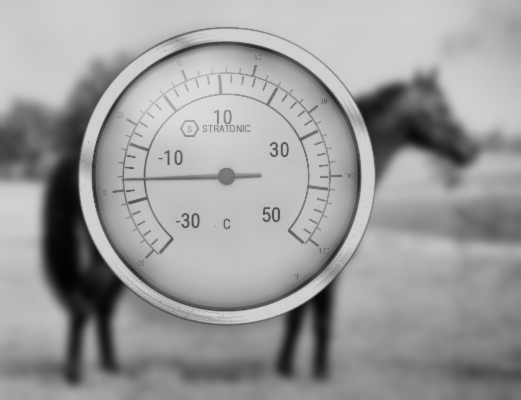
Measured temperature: -16 °C
